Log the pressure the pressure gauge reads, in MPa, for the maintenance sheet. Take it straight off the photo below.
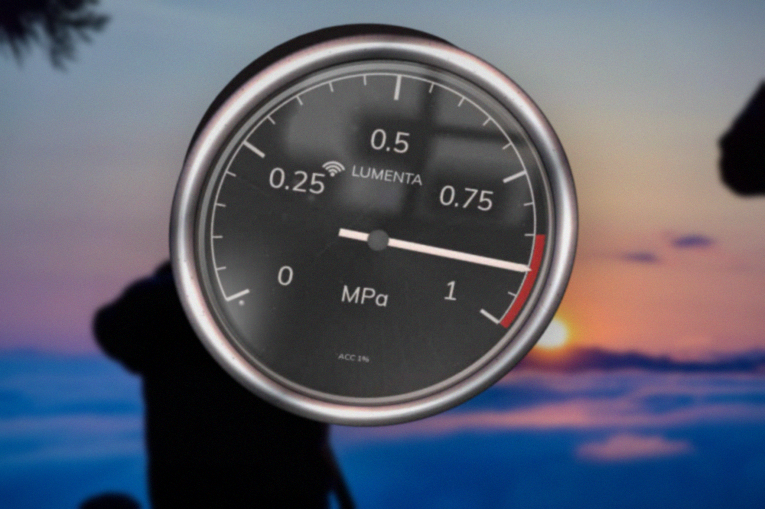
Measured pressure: 0.9 MPa
